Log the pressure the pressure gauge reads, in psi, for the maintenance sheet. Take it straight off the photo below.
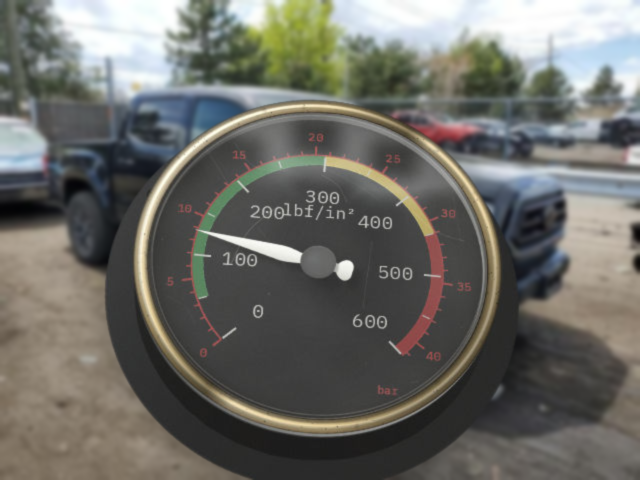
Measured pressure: 125 psi
